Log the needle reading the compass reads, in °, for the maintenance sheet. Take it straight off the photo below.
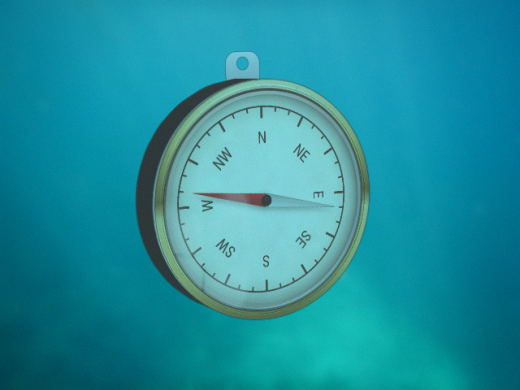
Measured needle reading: 280 °
